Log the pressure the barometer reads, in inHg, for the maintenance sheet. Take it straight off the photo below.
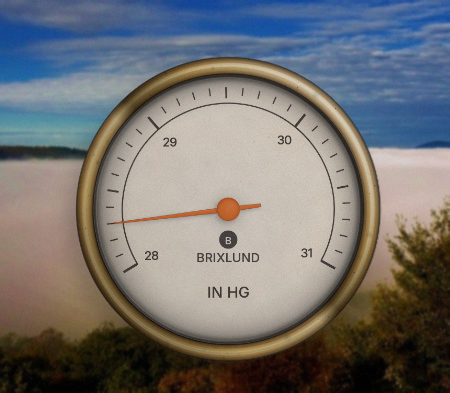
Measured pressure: 28.3 inHg
